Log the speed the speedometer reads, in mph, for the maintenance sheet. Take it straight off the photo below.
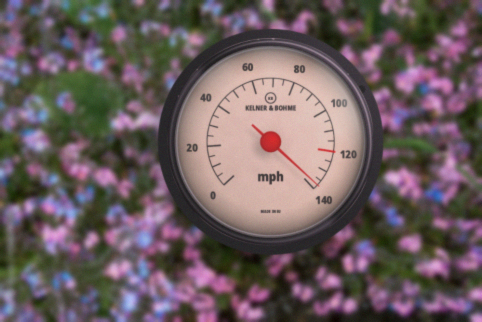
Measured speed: 137.5 mph
